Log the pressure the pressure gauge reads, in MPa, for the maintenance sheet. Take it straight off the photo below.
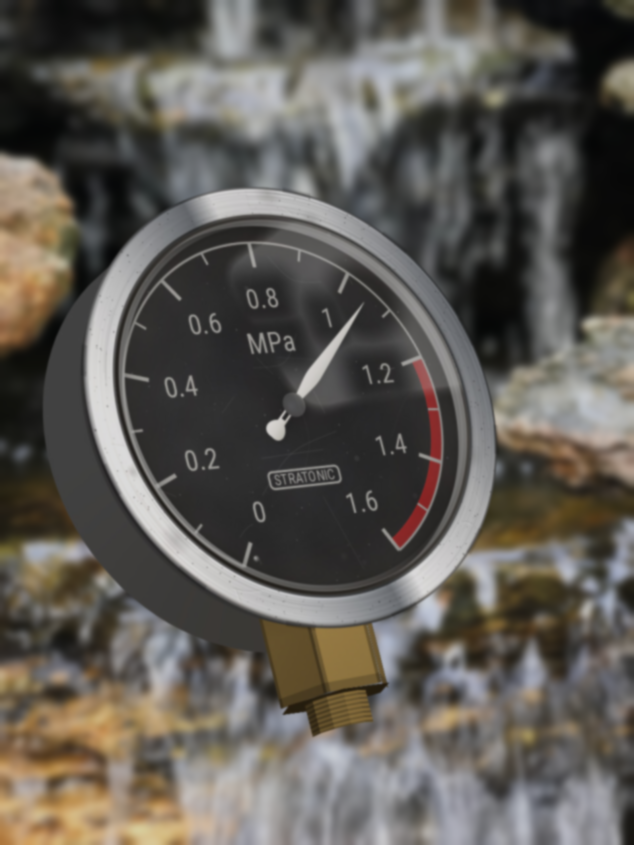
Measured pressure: 1.05 MPa
